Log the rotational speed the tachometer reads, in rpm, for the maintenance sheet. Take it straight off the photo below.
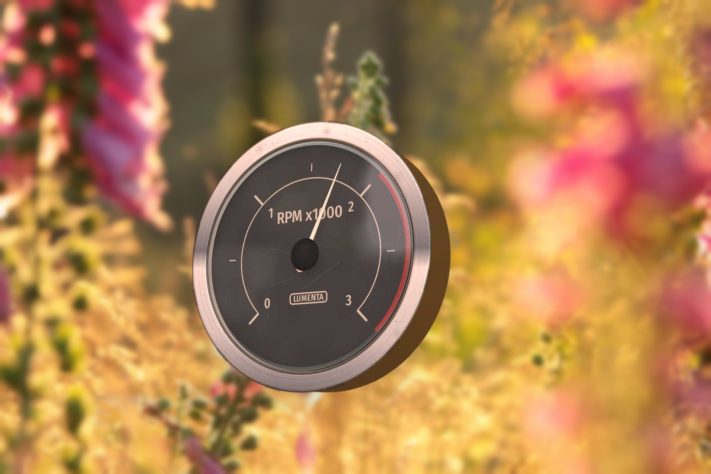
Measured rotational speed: 1750 rpm
